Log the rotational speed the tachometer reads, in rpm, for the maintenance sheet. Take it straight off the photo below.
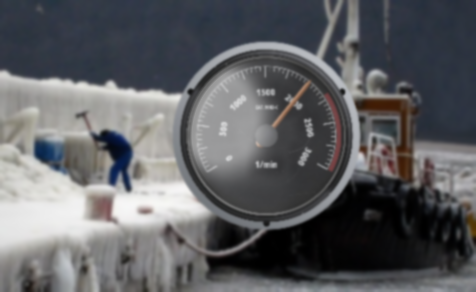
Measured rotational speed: 2000 rpm
